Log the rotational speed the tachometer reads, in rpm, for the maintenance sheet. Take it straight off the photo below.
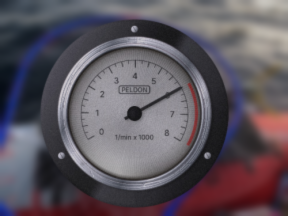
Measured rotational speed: 6000 rpm
